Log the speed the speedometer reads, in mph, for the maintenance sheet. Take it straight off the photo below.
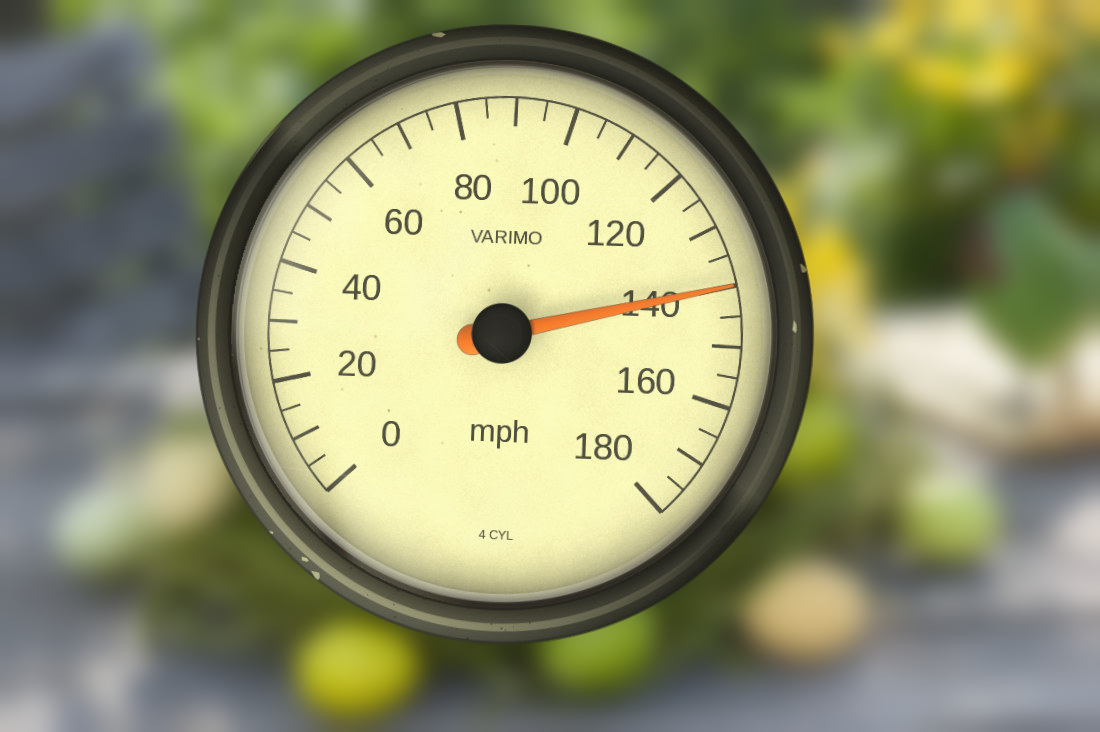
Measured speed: 140 mph
